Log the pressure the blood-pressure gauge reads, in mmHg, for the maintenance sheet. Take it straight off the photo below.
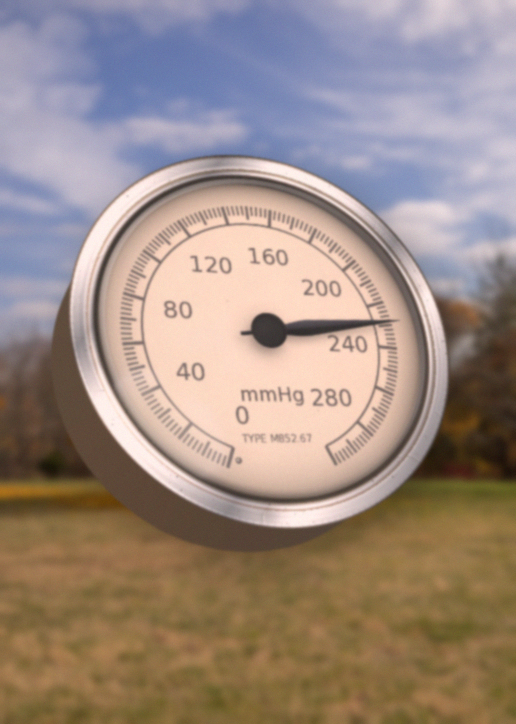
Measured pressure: 230 mmHg
